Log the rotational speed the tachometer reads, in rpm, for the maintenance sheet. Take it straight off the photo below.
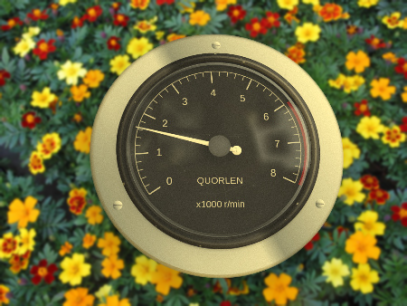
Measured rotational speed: 1600 rpm
